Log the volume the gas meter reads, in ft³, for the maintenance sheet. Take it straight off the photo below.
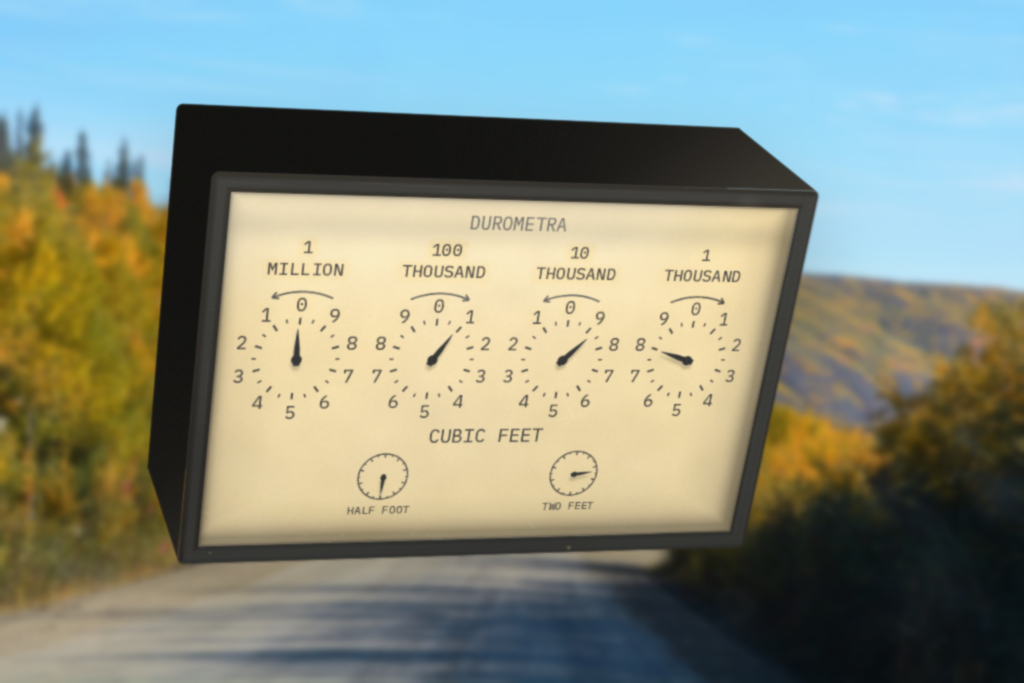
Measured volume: 8800 ft³
